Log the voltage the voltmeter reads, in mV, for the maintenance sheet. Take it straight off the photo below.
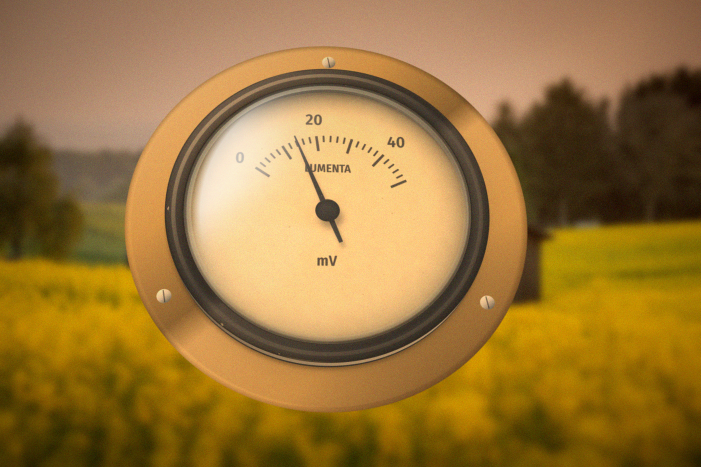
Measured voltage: 14 mV
